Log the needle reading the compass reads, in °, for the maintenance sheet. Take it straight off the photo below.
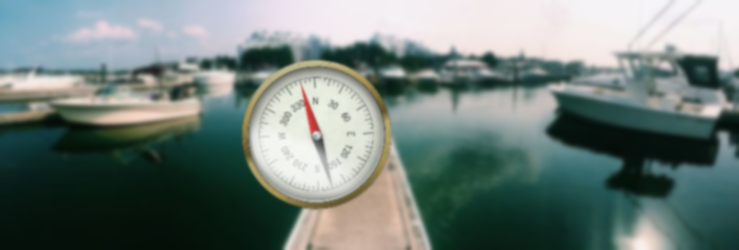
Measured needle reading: 345 °
